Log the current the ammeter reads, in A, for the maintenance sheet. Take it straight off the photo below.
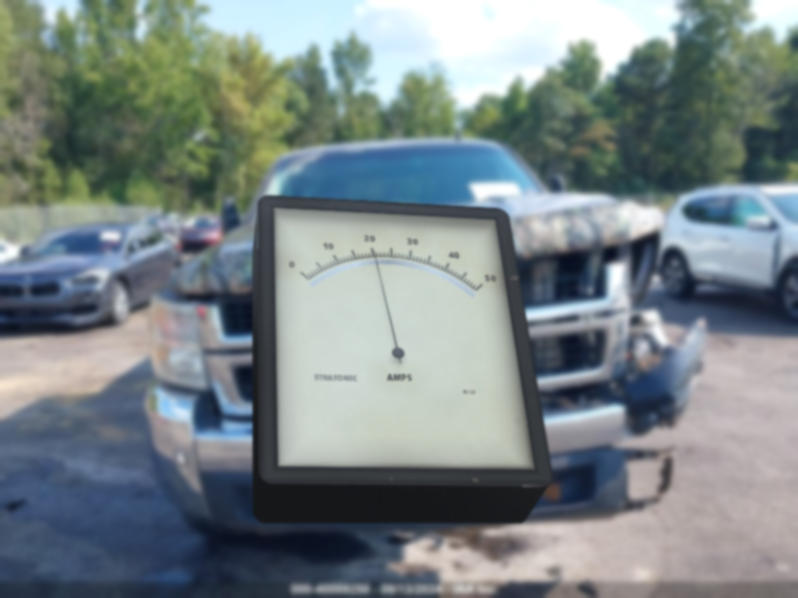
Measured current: 20 A
